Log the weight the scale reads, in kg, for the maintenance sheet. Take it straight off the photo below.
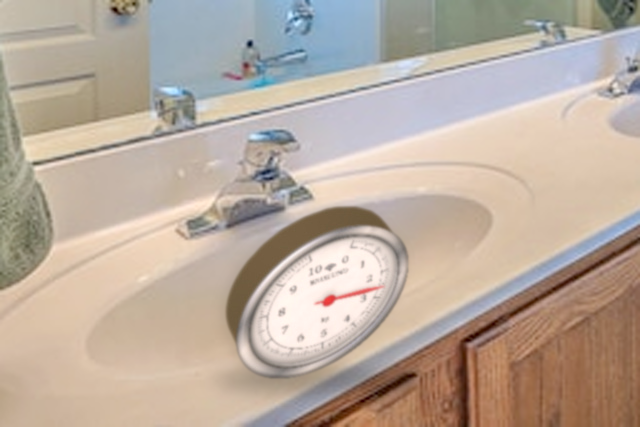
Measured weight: 2.5 kg
